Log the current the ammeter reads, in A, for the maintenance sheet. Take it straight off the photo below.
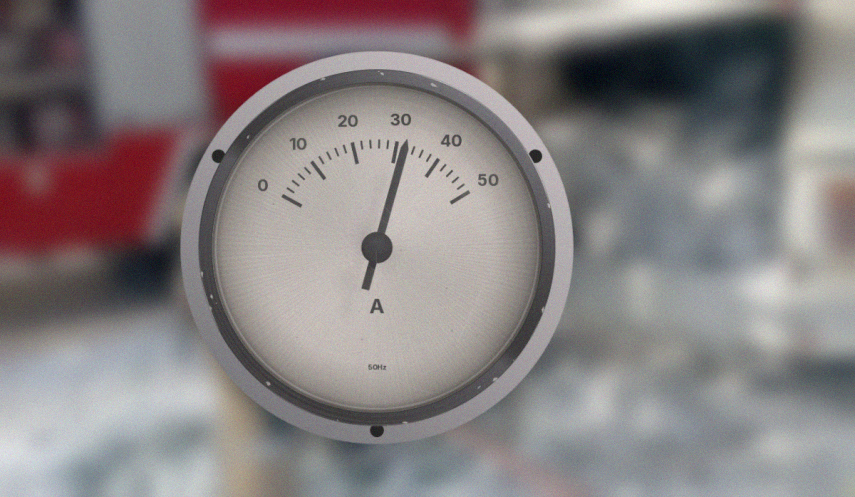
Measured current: 32 A
